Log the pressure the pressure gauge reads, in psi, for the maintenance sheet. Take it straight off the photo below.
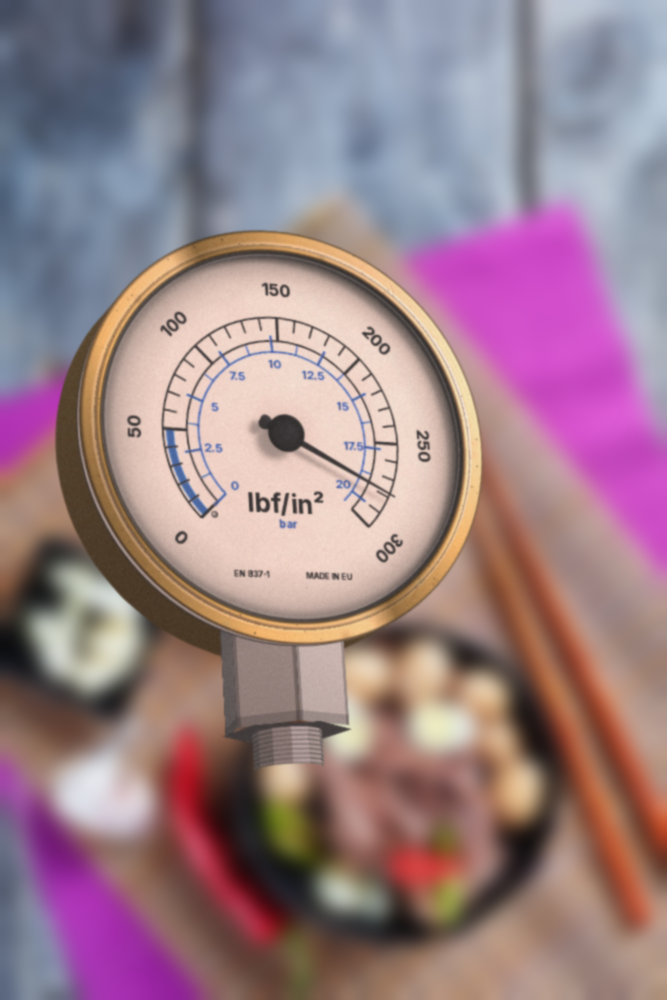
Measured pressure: 280 psi
